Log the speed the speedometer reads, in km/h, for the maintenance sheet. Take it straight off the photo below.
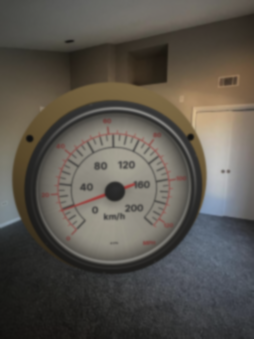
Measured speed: 20 km/h
